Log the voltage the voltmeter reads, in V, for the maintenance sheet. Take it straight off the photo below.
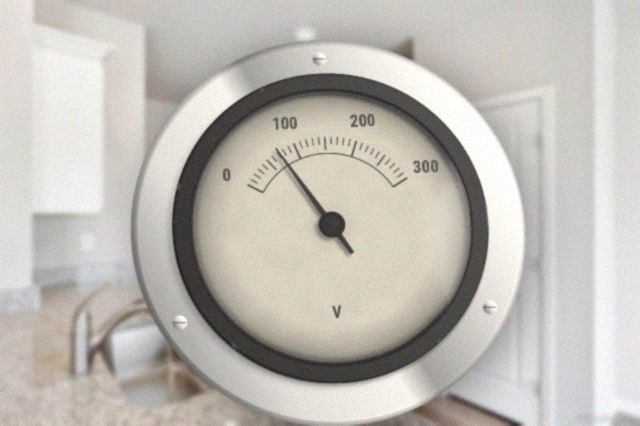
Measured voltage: 70 V
